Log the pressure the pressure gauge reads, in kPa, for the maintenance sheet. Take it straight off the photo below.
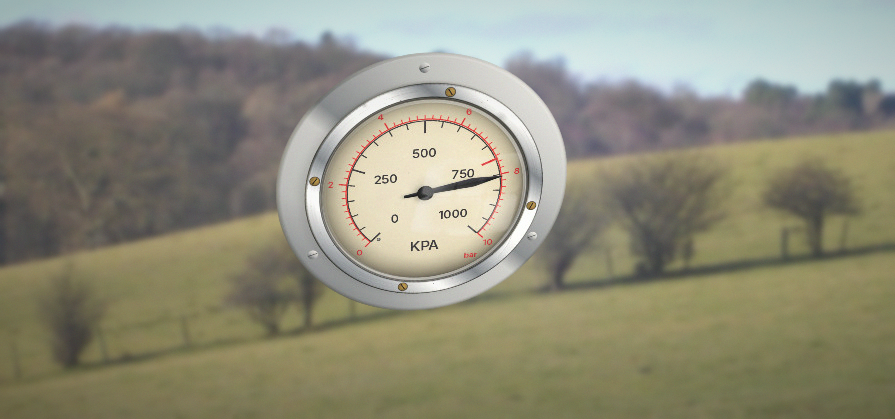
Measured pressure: 800 kPa
